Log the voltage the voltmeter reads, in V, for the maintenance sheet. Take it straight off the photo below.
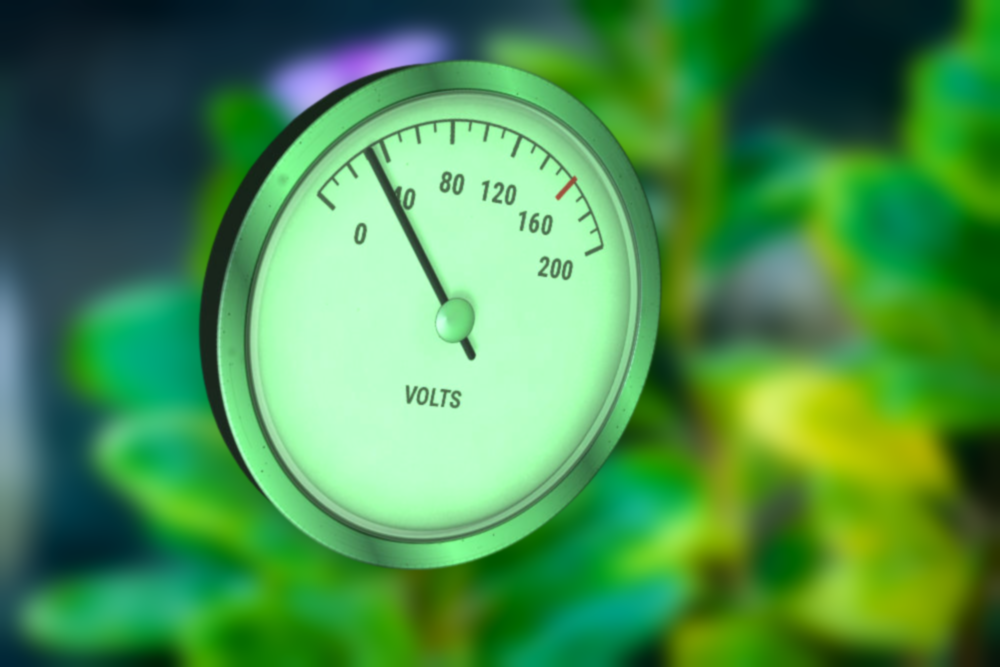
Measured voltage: 30 V
